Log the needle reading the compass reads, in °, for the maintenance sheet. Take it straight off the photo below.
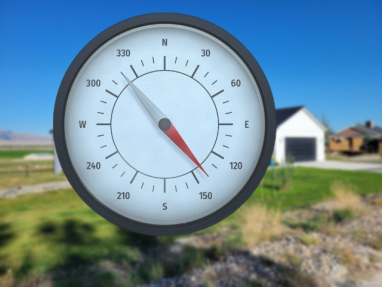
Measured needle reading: 140 °
